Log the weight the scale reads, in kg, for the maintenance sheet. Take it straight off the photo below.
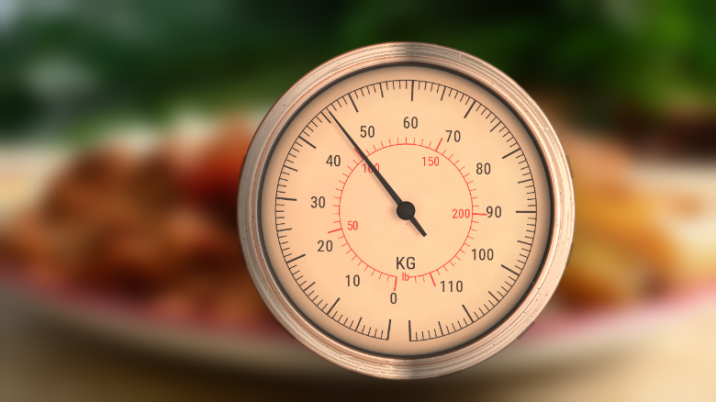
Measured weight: 46 kg
